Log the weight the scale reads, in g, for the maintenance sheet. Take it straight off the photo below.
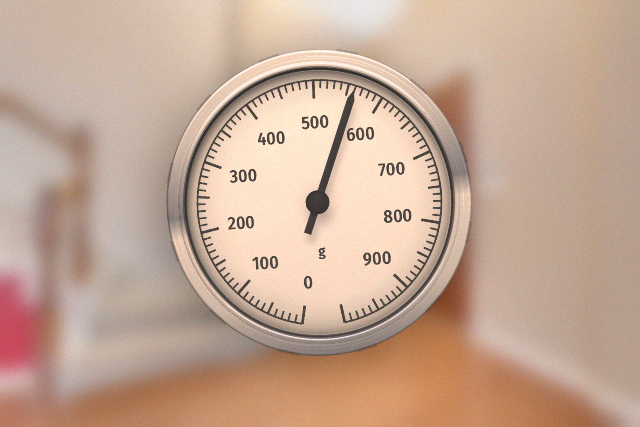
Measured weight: 560 g
